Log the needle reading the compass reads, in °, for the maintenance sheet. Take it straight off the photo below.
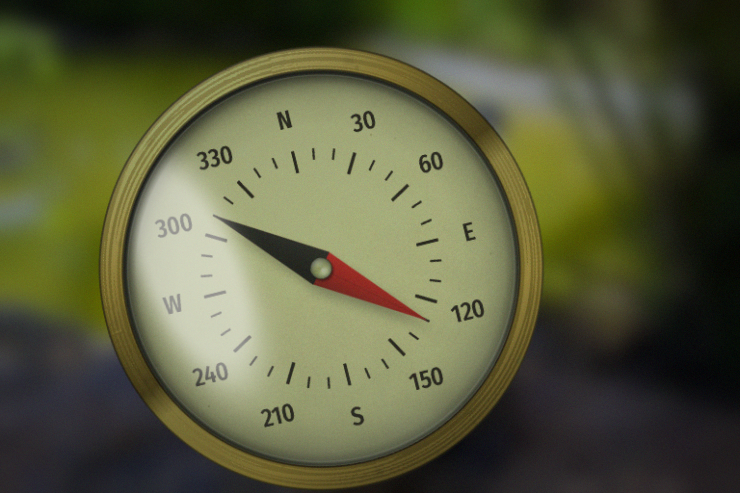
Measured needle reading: 130 °
